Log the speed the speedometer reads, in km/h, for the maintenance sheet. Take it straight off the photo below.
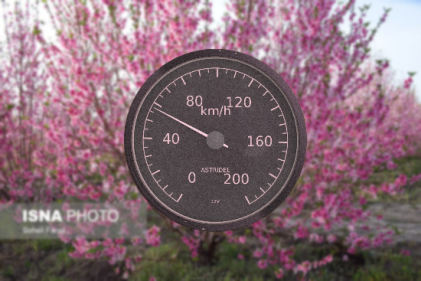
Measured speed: 57.5 km/h
